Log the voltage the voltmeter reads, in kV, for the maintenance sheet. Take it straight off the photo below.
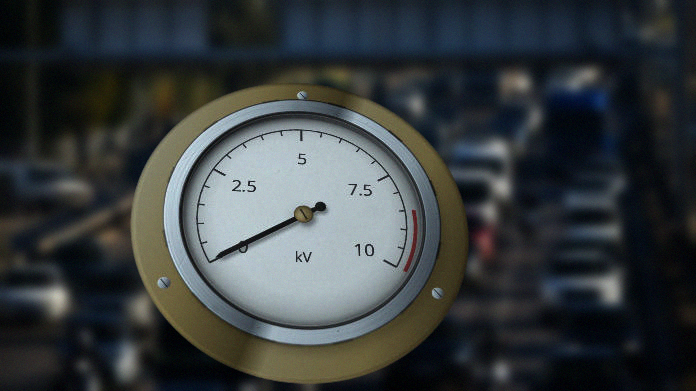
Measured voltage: 0 kV
